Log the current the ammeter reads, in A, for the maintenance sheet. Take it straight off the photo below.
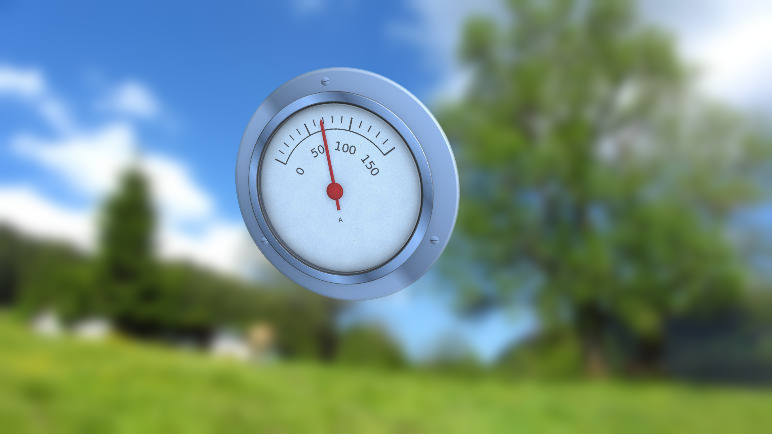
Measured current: 70 A
